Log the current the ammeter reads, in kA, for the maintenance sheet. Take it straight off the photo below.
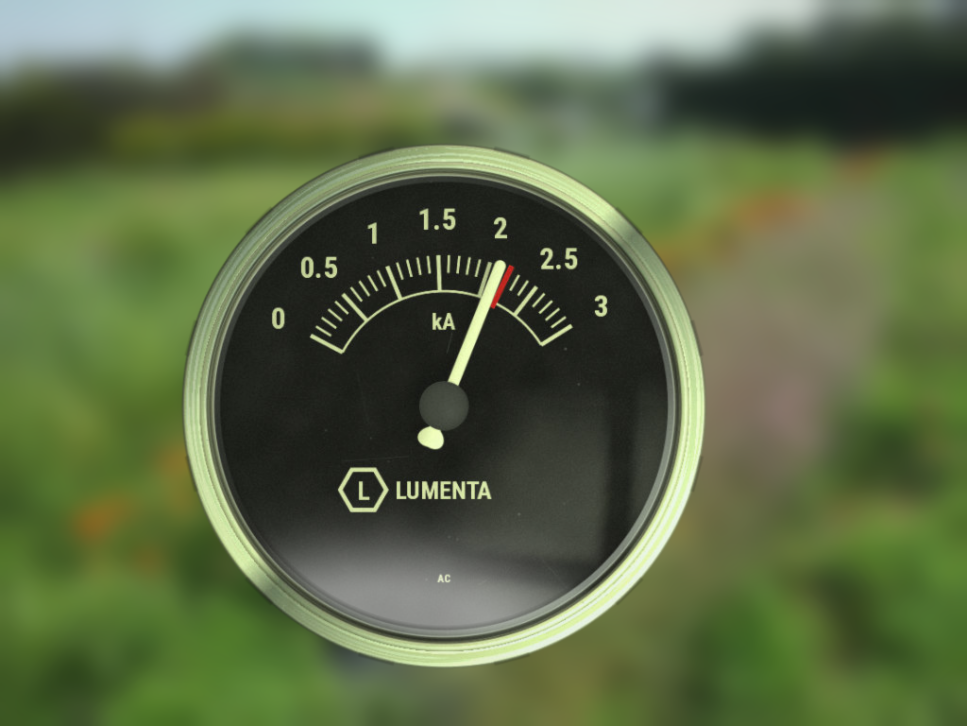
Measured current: 2.1 kA
